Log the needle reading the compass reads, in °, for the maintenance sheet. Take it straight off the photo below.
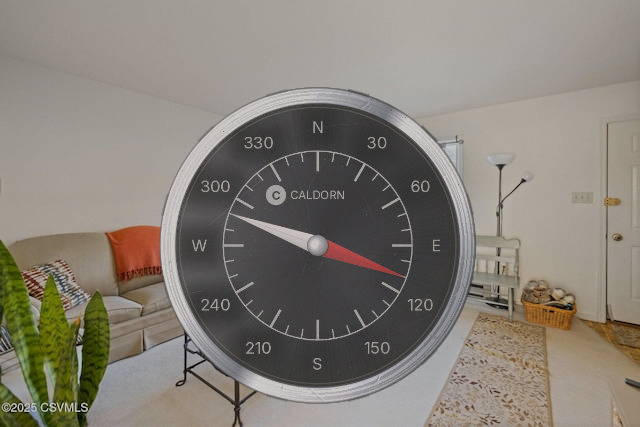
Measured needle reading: 110 °
